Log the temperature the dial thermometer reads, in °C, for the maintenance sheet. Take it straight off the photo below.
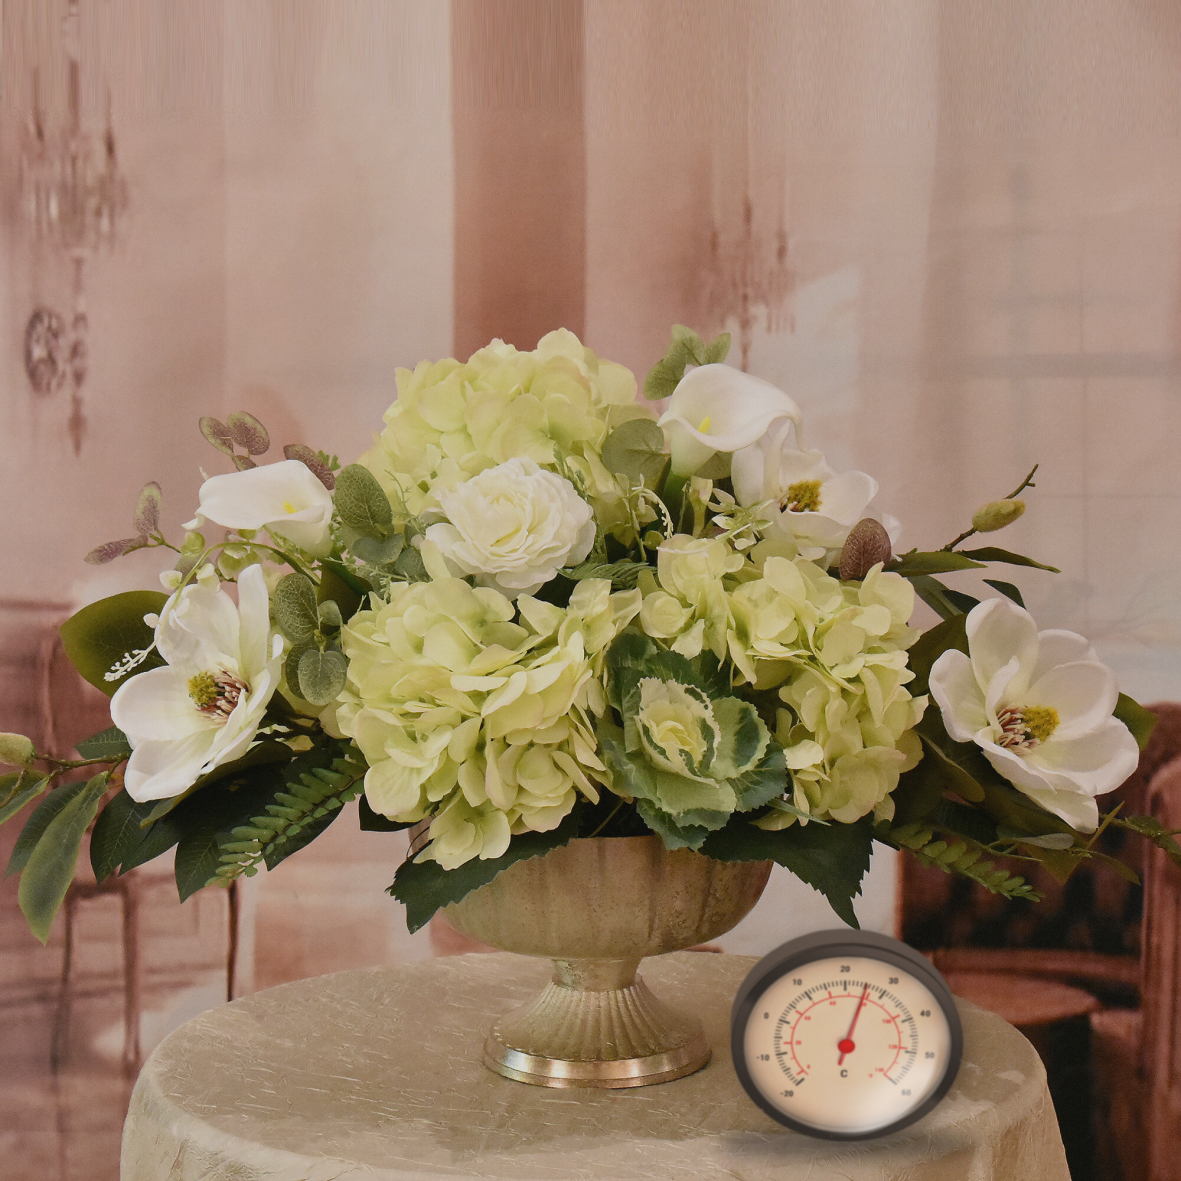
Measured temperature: 25 °C
